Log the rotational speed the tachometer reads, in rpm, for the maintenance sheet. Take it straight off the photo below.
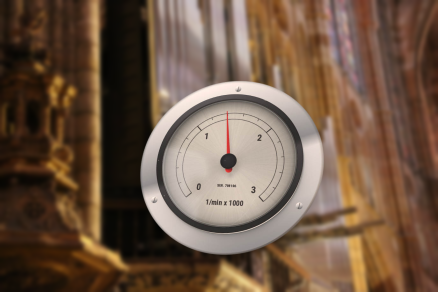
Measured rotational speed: 1400 rpm
